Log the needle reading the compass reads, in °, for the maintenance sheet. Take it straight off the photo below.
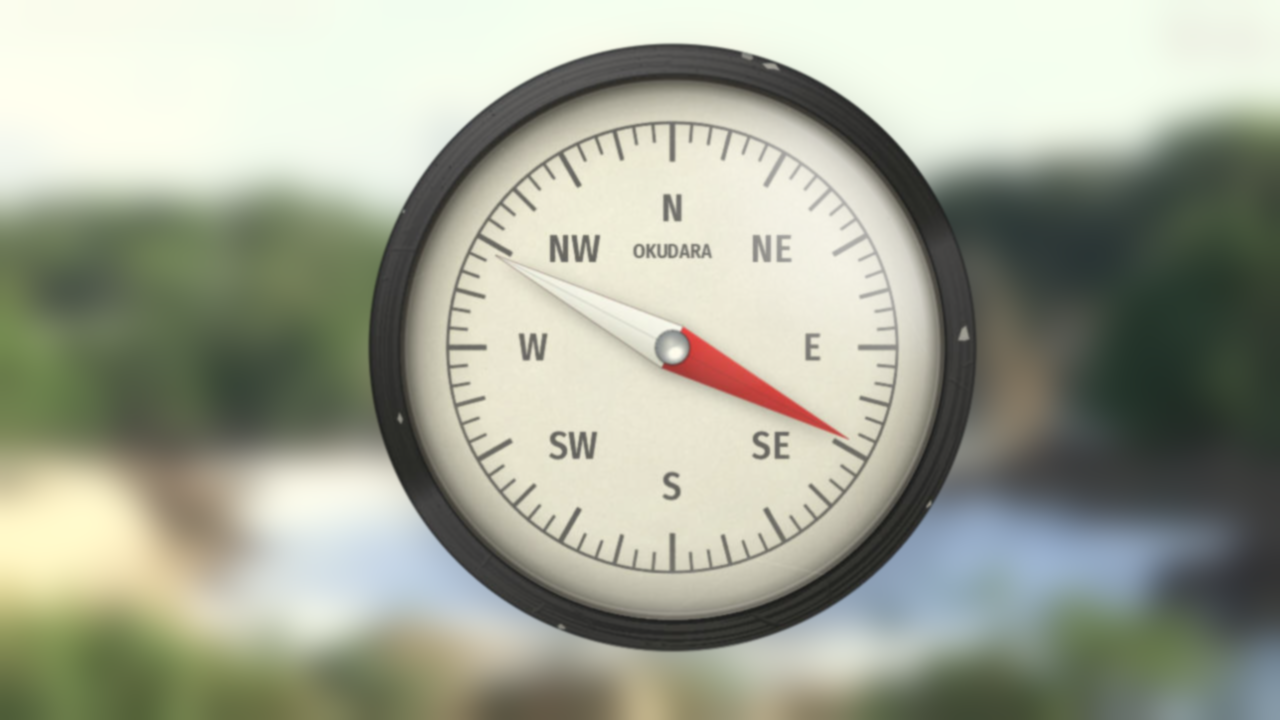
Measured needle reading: 117.5 °
